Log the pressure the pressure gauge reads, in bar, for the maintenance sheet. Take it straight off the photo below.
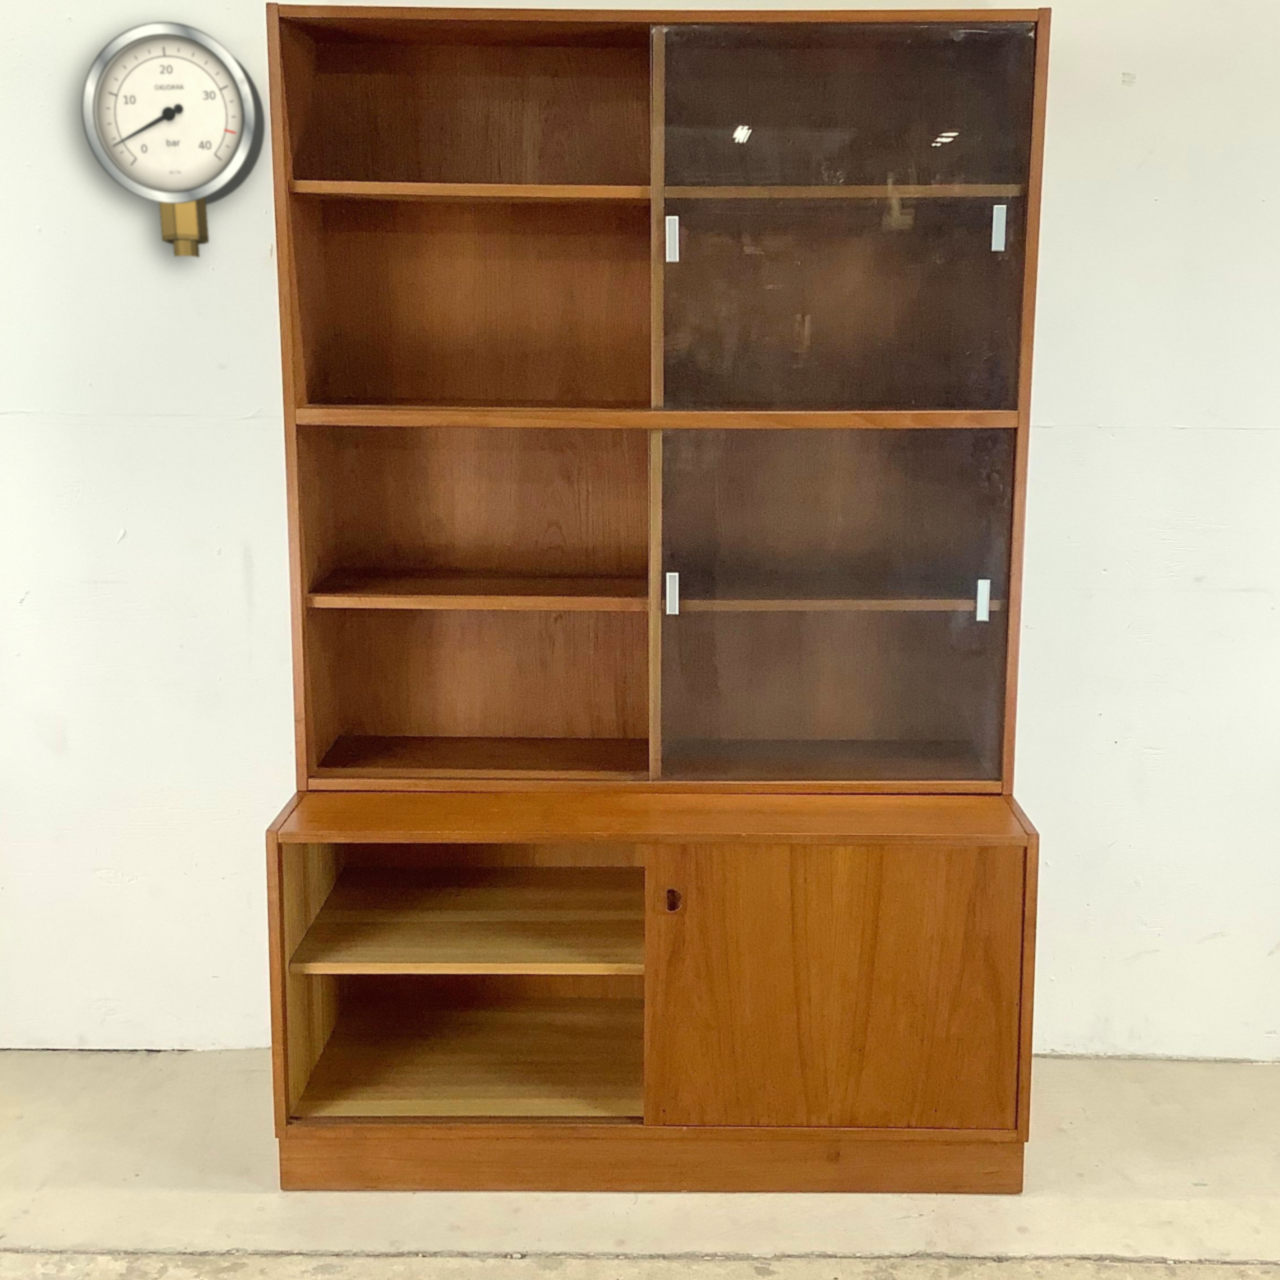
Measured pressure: 3 bar
